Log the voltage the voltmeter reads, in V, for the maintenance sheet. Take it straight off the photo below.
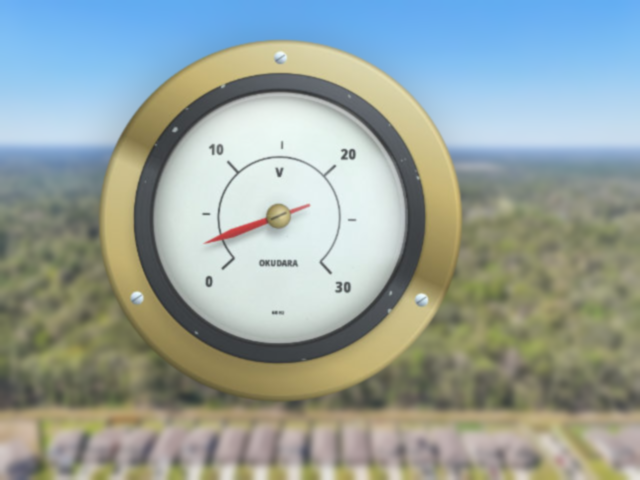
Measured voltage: 2.5 V
